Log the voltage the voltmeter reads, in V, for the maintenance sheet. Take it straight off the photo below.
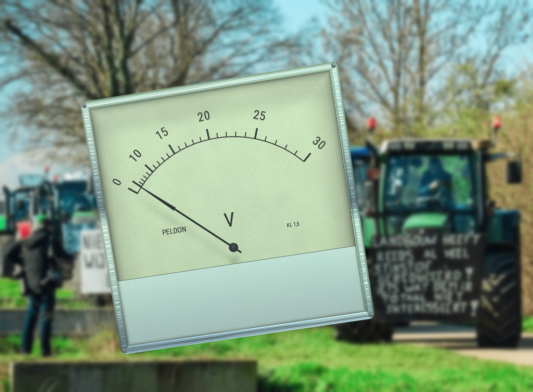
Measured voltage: 5 V
